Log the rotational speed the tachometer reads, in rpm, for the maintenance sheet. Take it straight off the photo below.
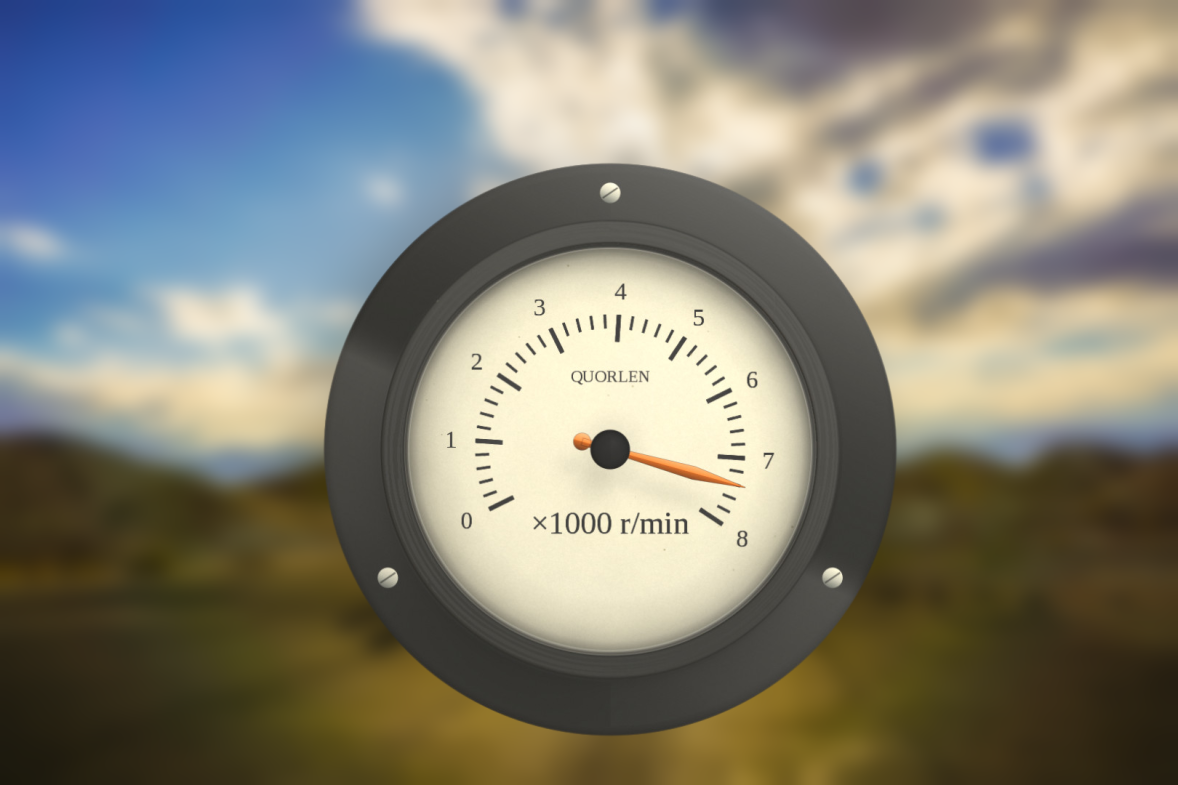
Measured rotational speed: 7400 rpm
